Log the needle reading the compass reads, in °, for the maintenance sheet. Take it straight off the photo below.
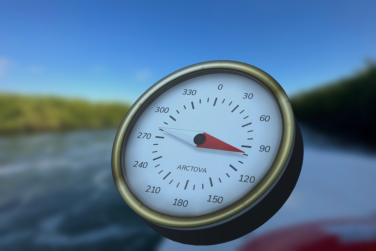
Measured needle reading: 100 °
